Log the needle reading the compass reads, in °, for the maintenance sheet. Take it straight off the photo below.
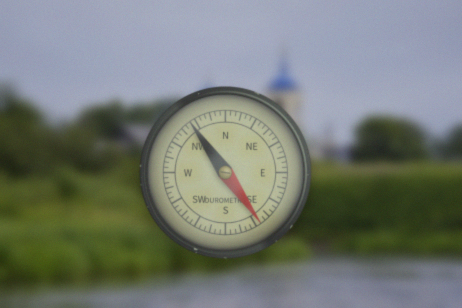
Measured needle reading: 145 °
